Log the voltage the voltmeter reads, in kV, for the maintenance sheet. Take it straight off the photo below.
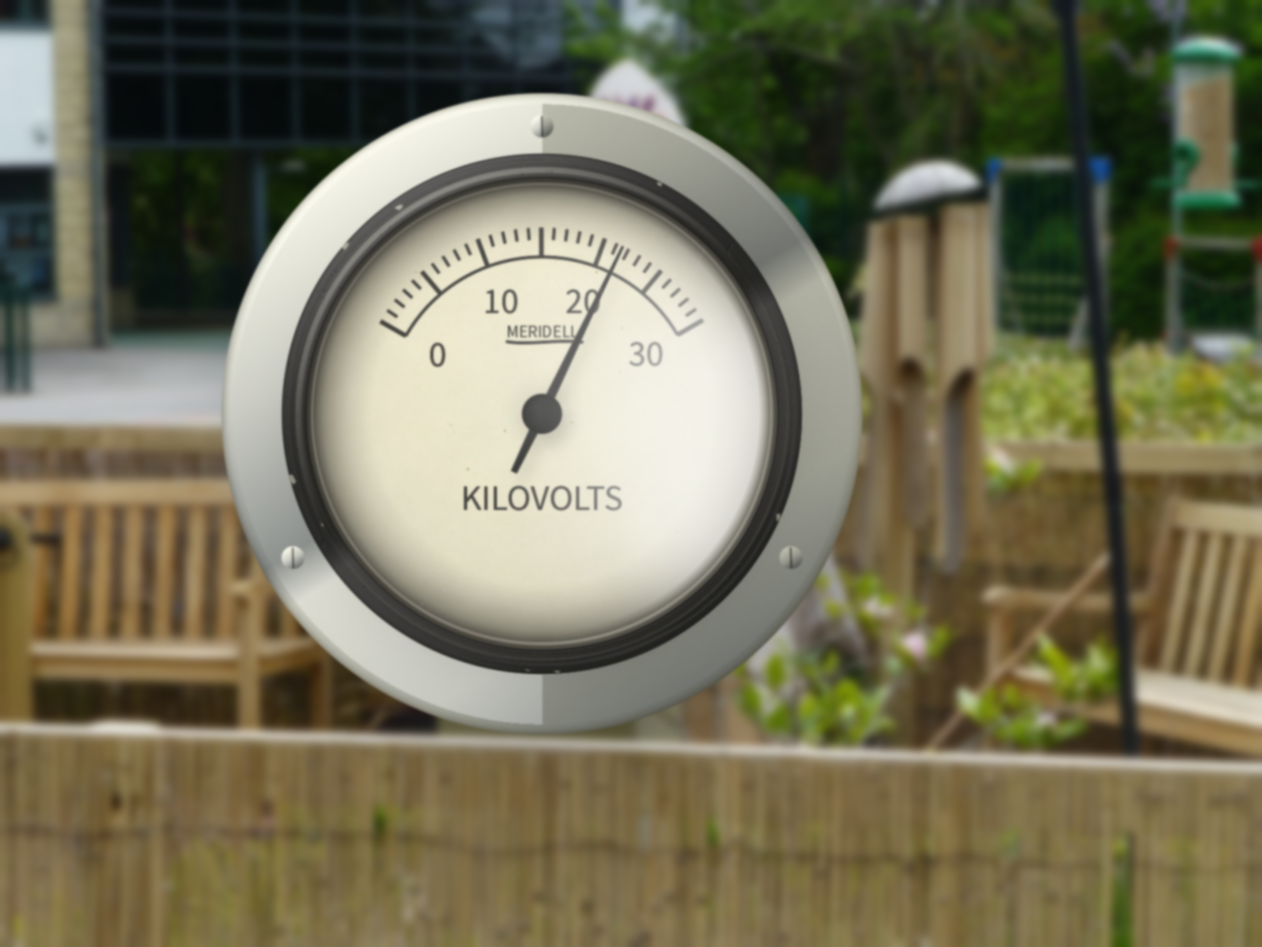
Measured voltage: 21.5 kV
